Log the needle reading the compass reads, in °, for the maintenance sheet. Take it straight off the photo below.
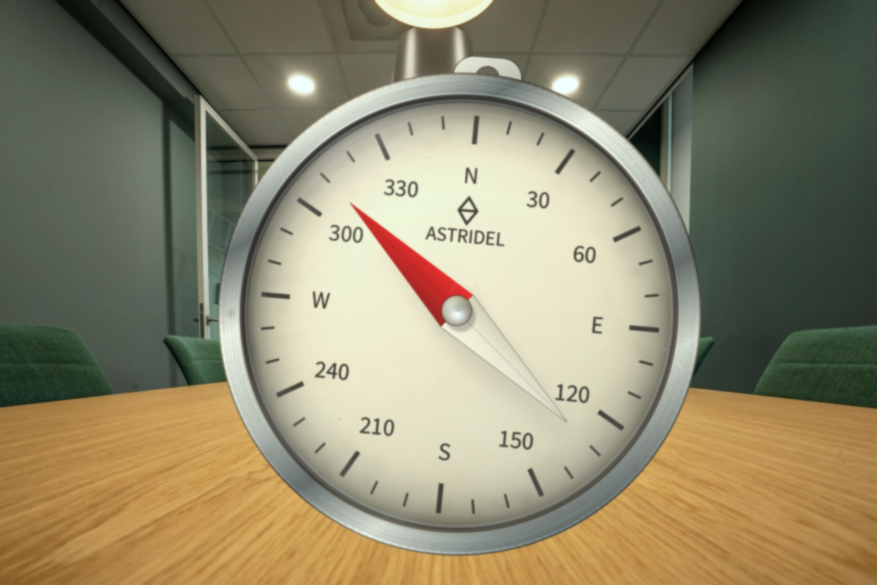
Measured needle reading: 310 °
